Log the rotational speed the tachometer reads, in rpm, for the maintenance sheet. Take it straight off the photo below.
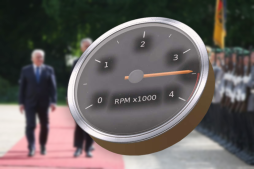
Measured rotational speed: 3500 rpm
